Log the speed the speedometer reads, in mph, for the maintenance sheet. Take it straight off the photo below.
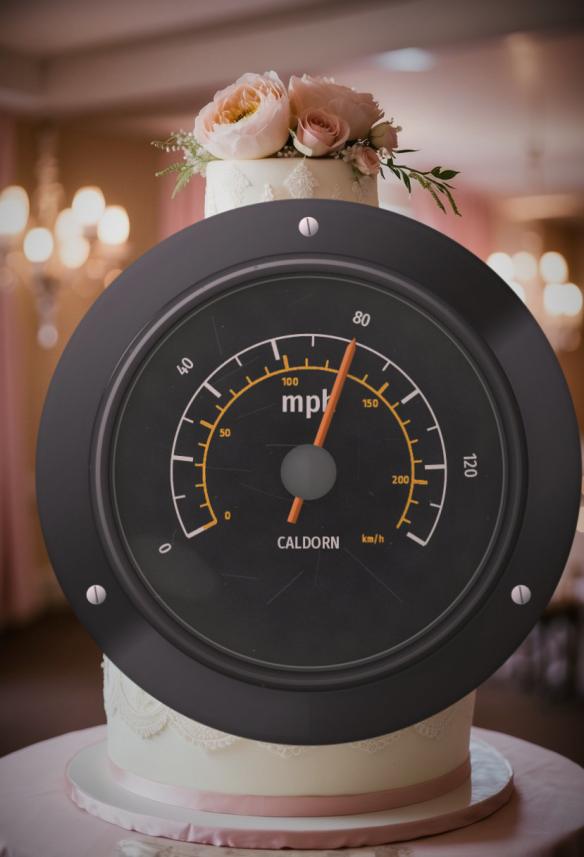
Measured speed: 80 mph
